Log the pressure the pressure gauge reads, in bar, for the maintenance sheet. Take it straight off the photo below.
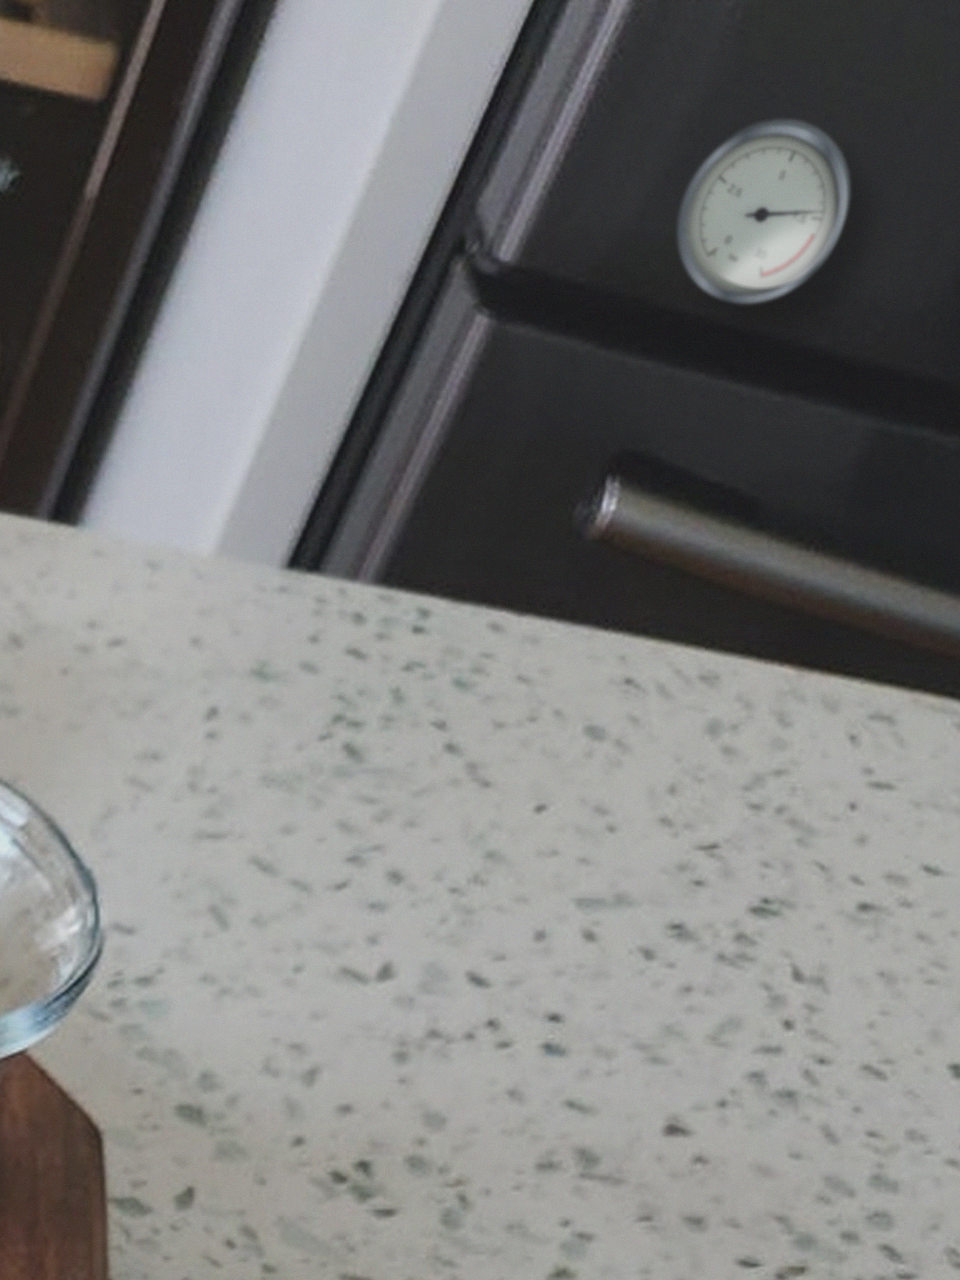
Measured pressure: 7.25 bar
